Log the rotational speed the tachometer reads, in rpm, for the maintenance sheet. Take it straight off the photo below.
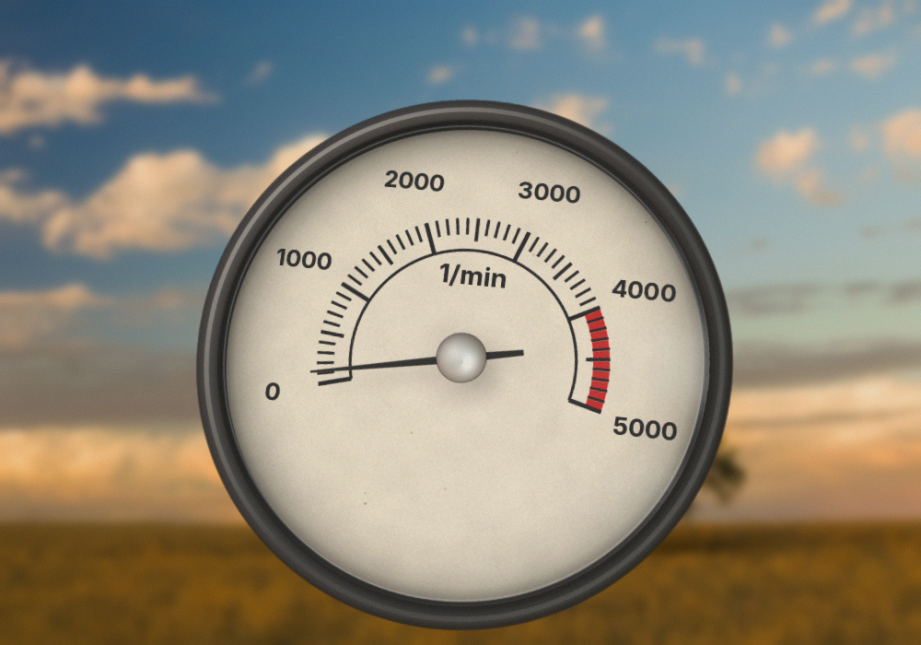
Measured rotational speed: 100 rpm
